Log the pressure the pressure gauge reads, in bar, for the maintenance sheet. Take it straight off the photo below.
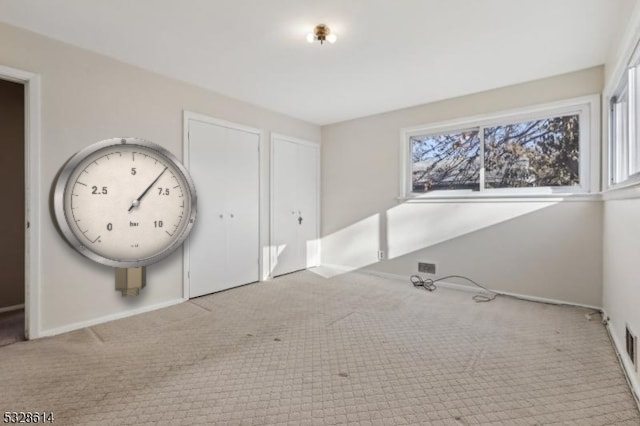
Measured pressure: 6.5 bar
